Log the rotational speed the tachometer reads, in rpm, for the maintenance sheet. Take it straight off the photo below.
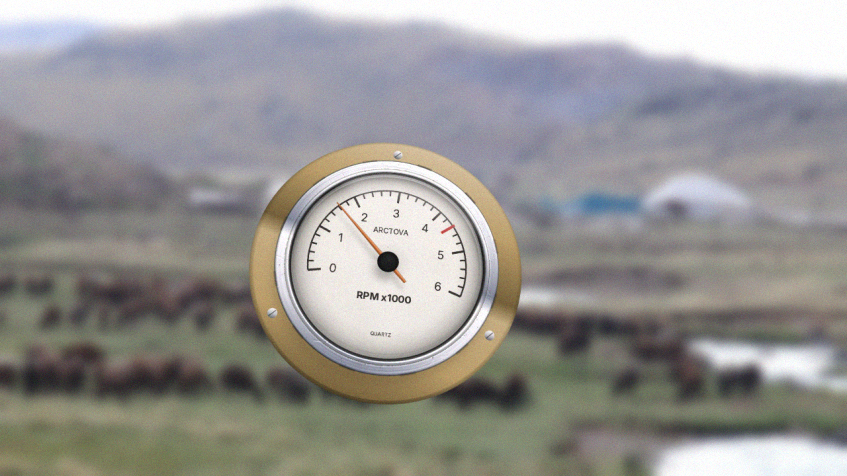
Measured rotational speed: 1600 rpm
